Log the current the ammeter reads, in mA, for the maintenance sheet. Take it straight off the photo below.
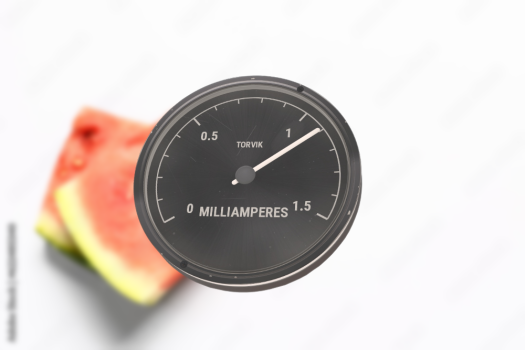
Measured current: 1.1 mA
